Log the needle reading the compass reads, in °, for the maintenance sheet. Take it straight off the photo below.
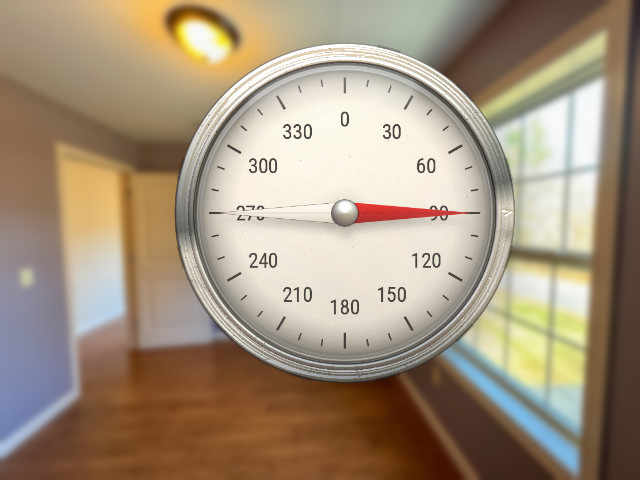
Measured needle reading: 90 °
